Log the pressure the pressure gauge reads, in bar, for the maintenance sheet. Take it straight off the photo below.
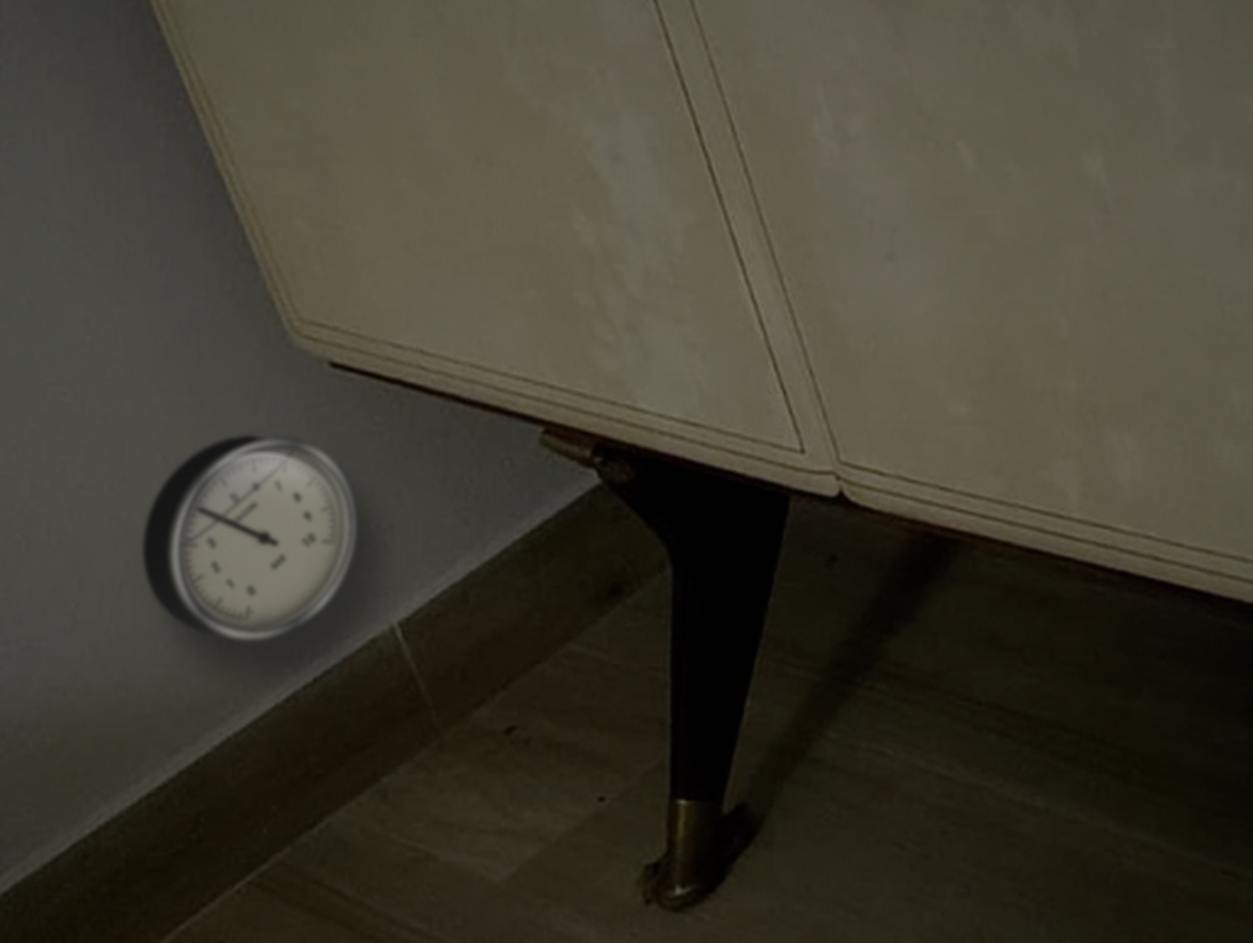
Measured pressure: 4 bar
